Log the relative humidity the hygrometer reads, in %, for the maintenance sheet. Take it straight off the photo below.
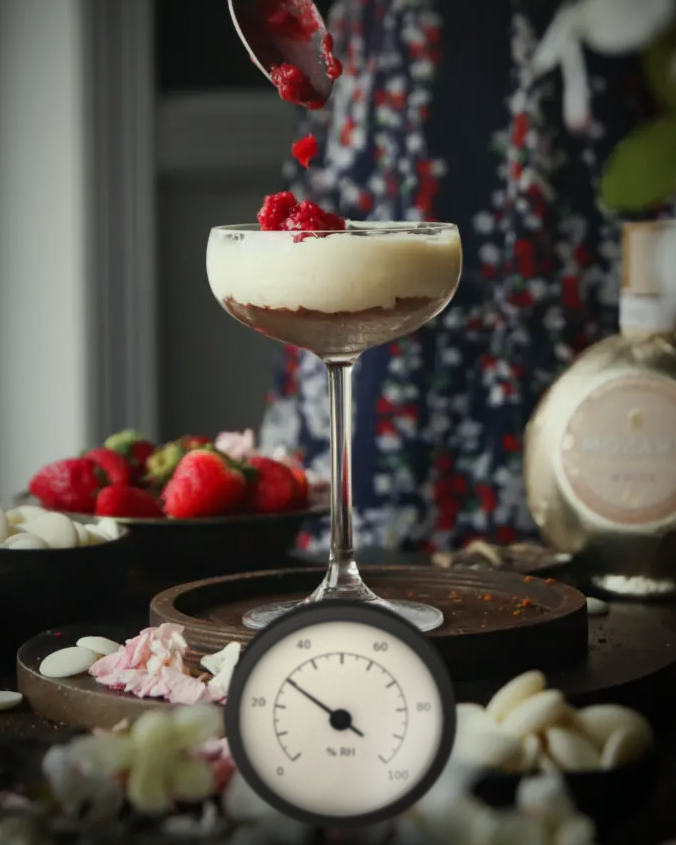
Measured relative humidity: 30 %
